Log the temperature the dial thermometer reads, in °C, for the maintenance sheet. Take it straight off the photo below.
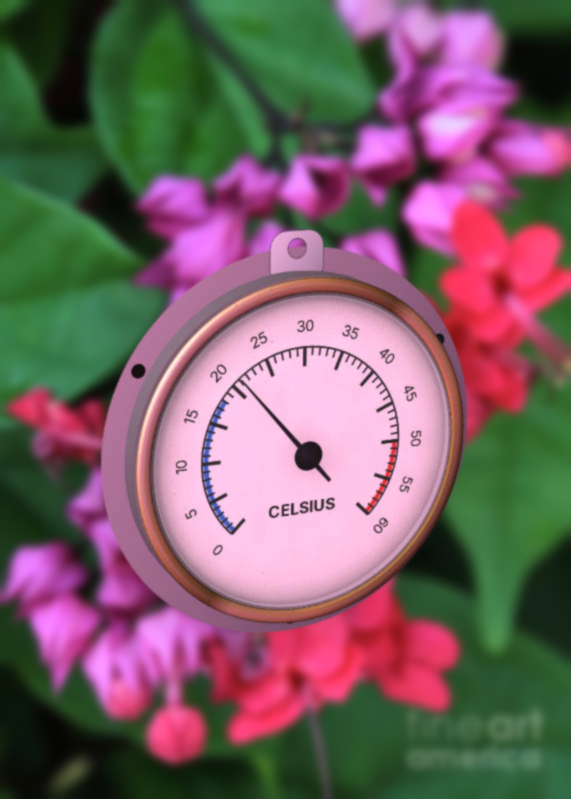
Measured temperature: 21 °C
